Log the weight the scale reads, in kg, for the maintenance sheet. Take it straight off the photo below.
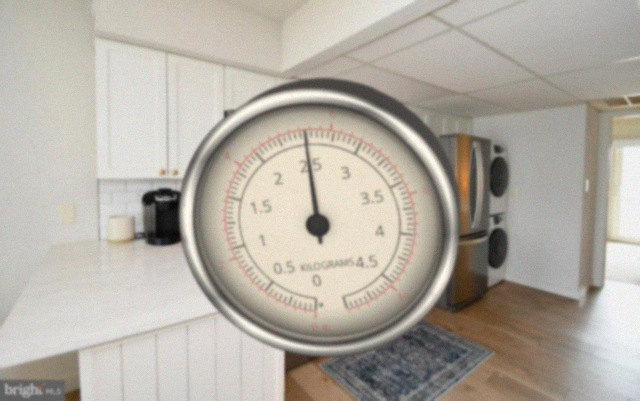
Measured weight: 2.5 kg
